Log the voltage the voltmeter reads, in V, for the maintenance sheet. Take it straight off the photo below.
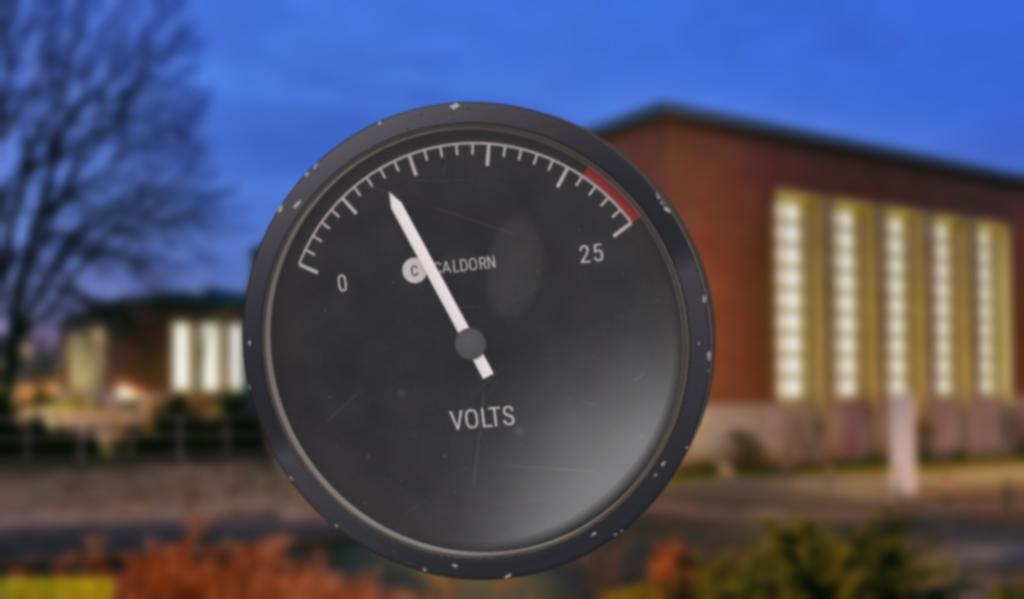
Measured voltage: 8 V
